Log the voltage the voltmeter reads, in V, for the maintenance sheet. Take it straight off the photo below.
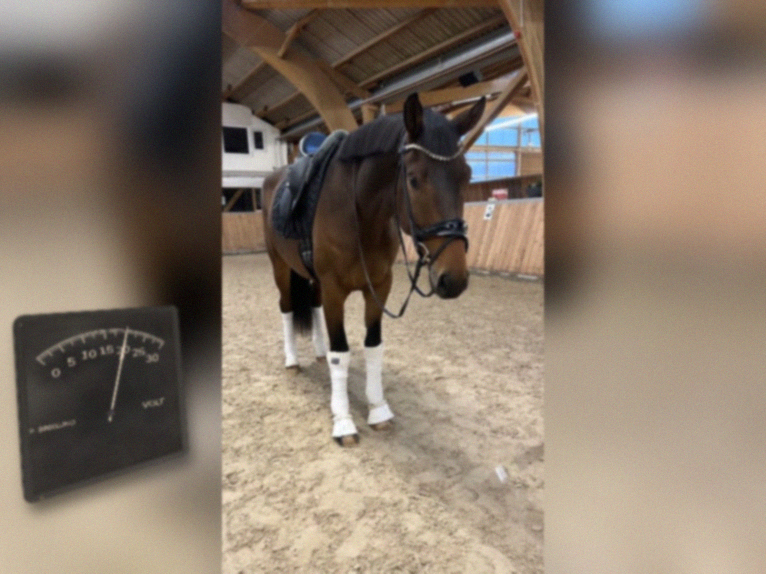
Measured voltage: 20 V
